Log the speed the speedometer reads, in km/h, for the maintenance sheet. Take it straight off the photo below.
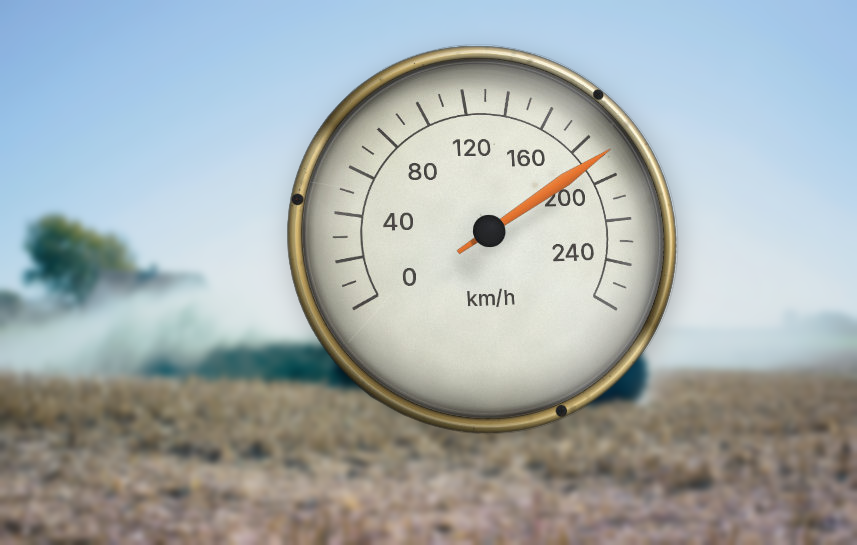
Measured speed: 190 km/h
